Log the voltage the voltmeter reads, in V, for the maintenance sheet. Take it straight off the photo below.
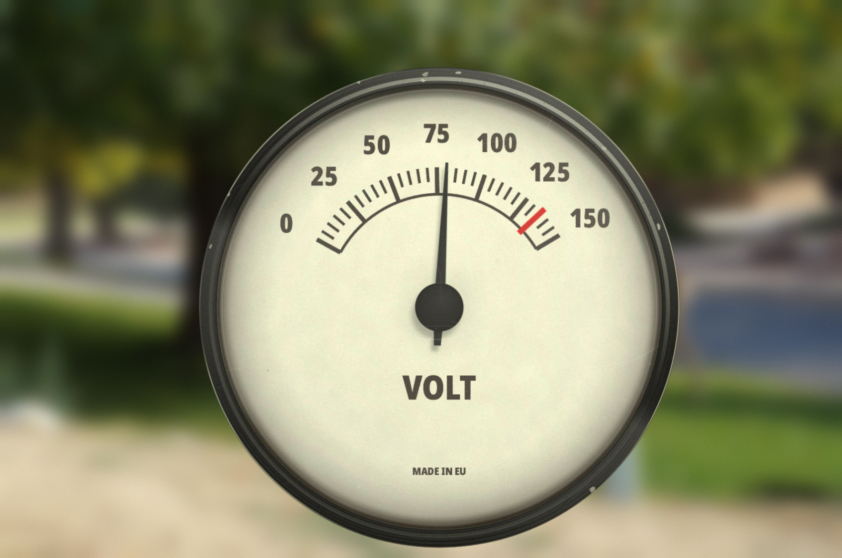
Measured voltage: 80 V
